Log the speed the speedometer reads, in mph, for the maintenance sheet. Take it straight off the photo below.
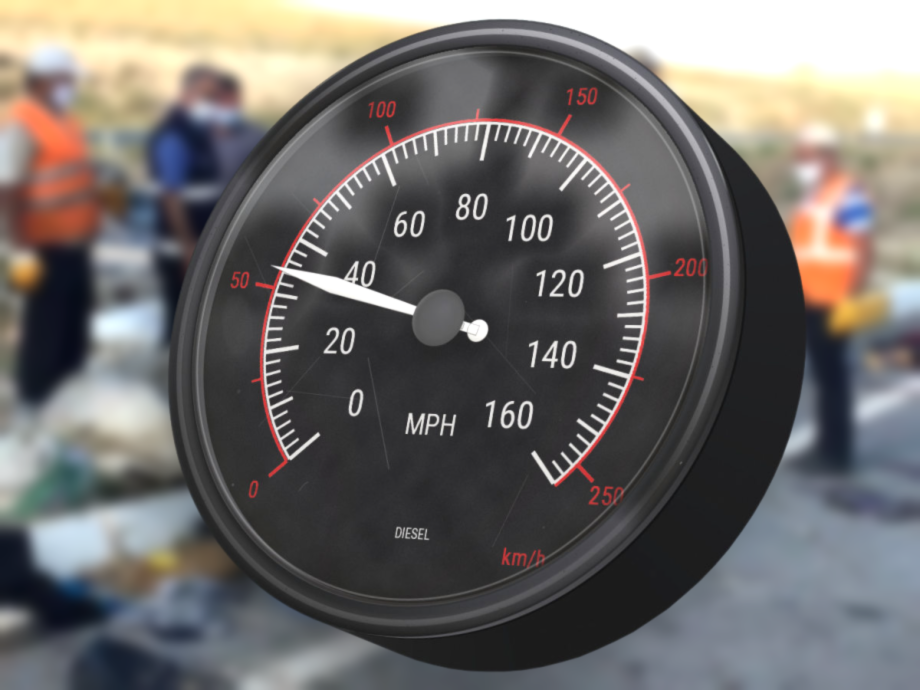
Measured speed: 34 mph
